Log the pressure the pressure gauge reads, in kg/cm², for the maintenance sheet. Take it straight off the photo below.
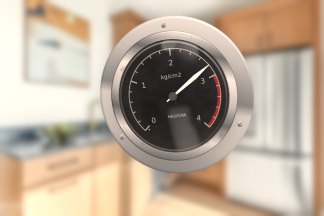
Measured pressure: 2.8 kg/cm²
